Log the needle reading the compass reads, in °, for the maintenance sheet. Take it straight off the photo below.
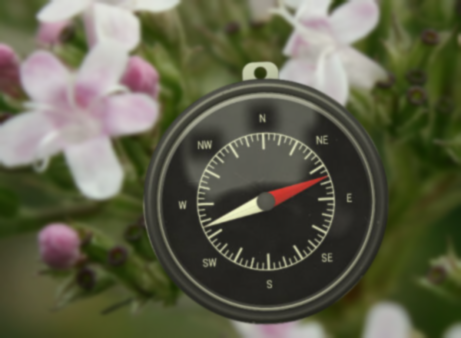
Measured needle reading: 70 °
